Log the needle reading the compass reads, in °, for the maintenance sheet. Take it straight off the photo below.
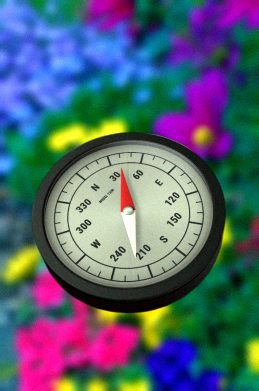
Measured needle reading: 40 °
